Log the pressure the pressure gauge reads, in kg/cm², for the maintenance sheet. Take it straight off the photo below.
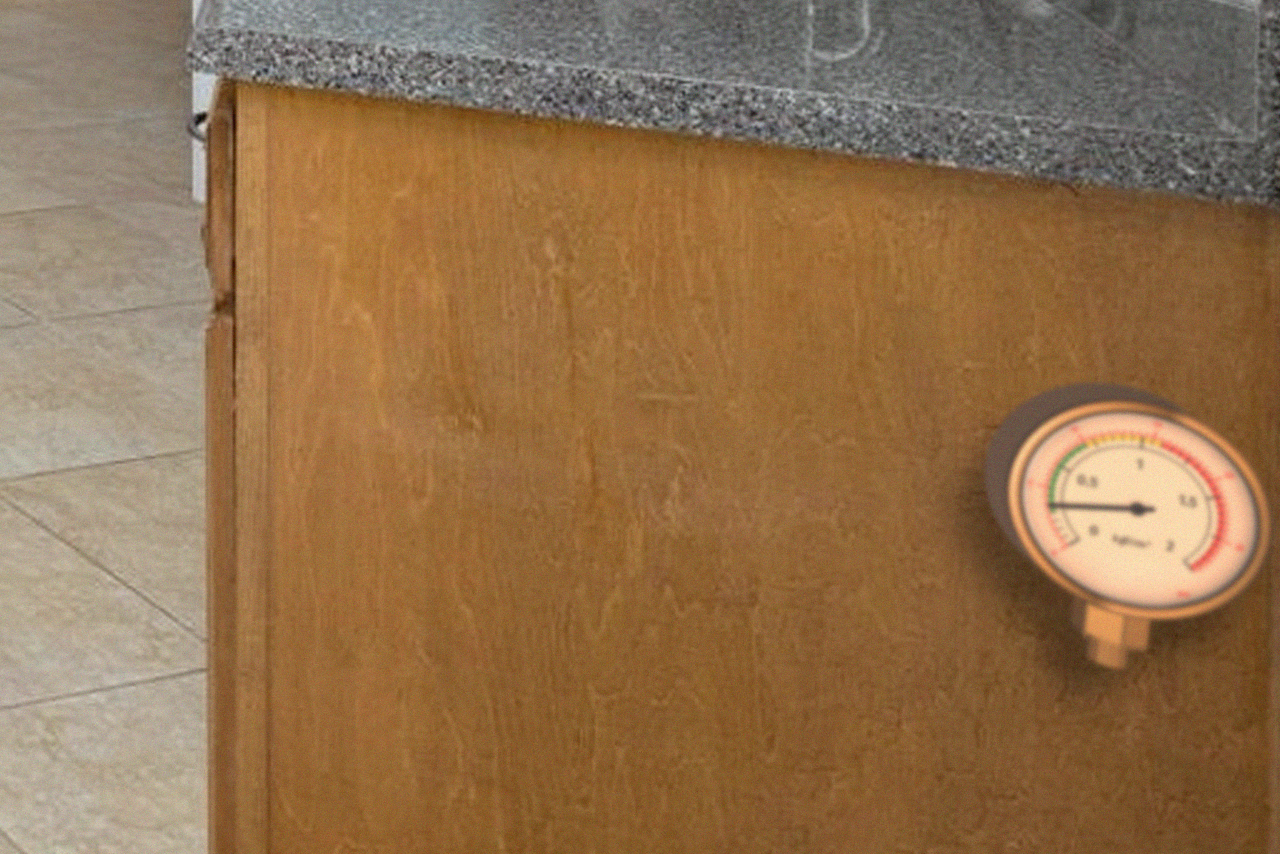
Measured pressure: 0.25 kg/cm²
